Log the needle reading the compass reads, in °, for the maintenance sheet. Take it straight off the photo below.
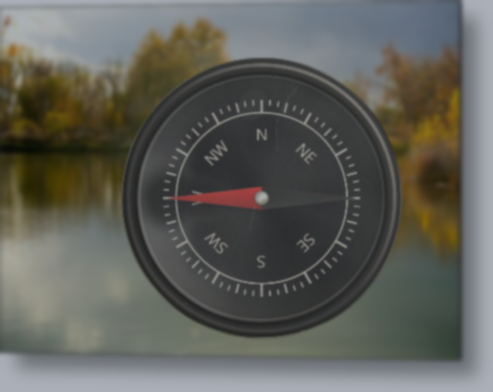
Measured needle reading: 270 °
